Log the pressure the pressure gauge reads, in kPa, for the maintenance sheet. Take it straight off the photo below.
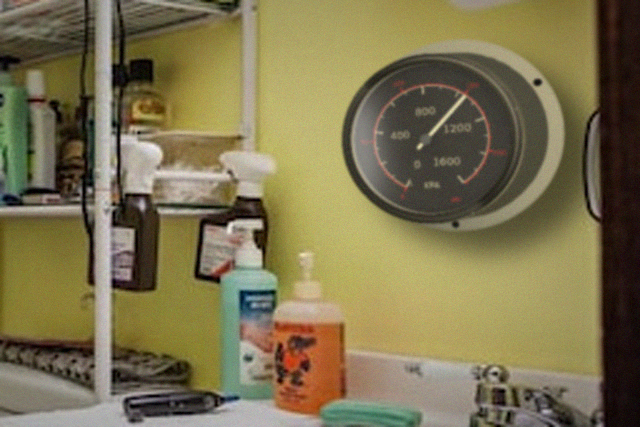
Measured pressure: 1050 kPa
